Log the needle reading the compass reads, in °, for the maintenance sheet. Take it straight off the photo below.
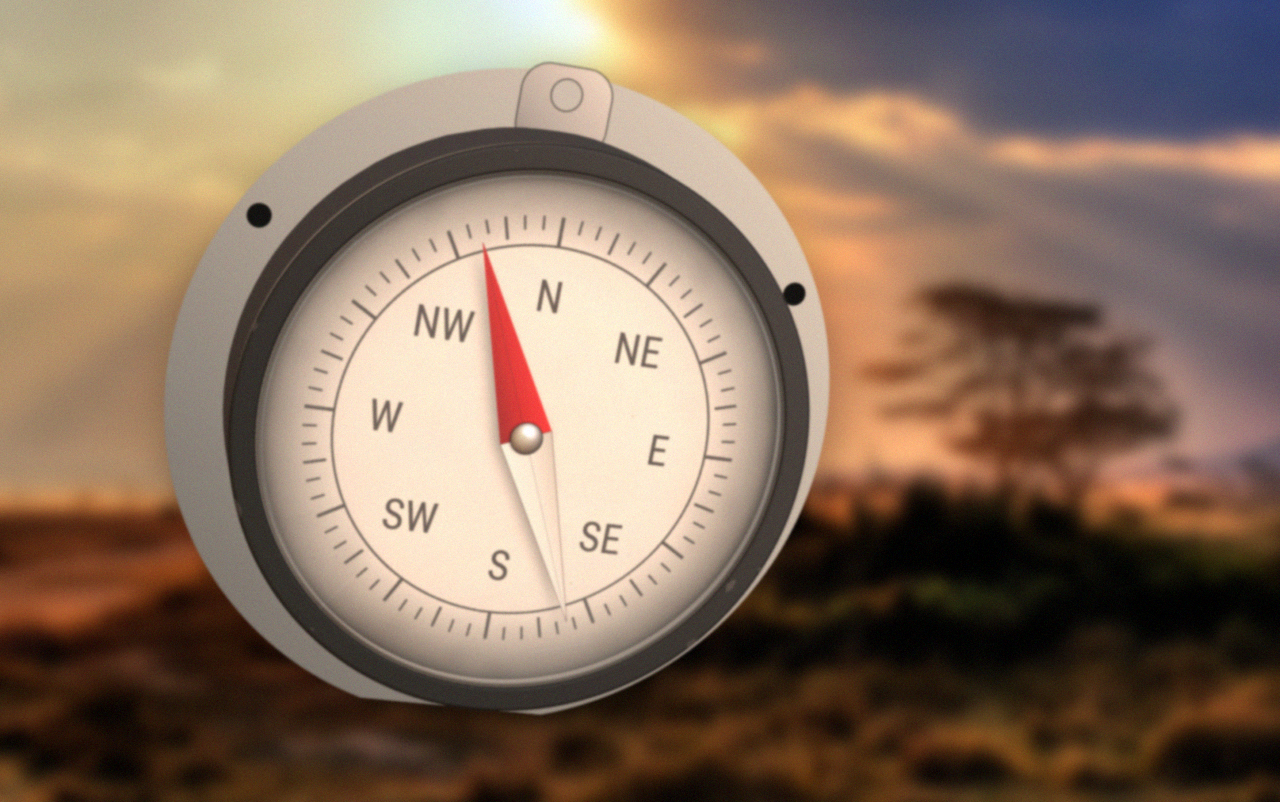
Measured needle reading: 337.5 °
